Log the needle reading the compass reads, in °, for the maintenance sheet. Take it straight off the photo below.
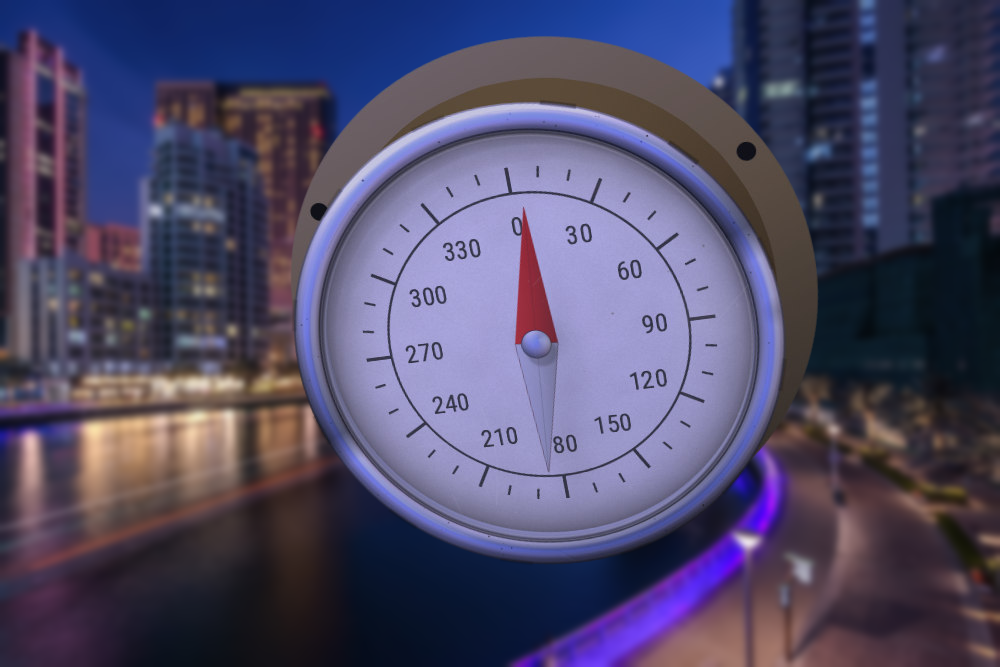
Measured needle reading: 5 °
